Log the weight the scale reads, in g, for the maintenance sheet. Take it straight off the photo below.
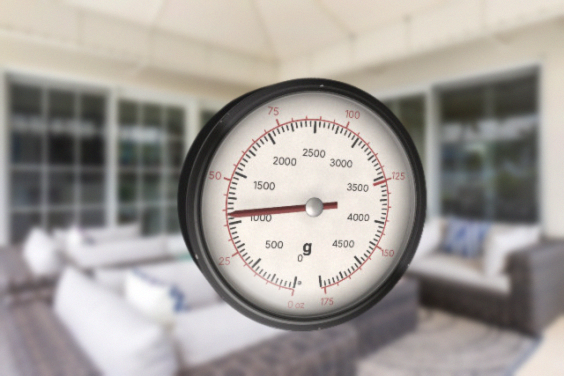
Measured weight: 1100 g
